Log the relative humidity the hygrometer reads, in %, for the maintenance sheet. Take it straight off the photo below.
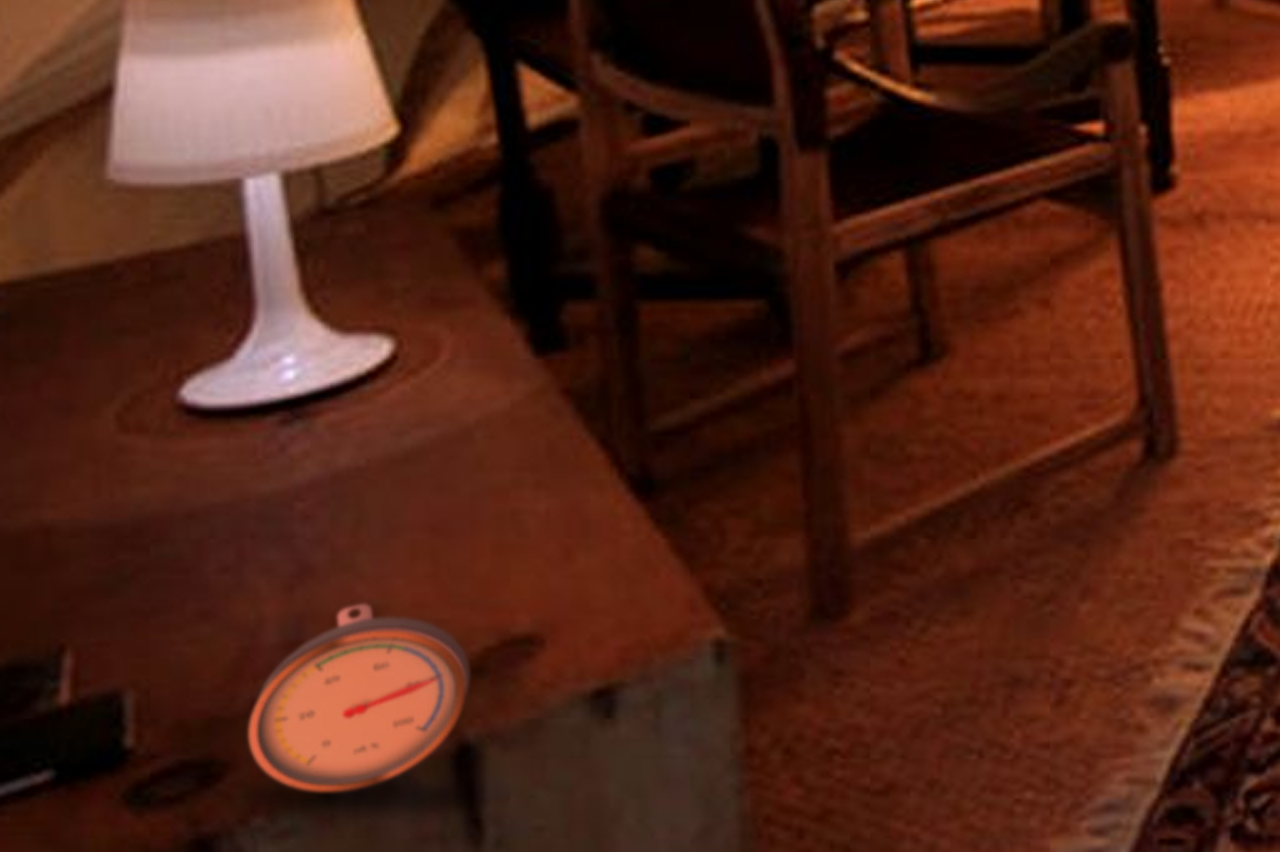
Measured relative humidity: 80 %
